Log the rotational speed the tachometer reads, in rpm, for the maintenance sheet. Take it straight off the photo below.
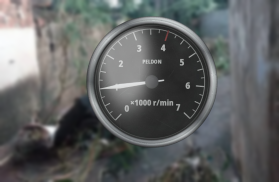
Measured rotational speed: 1000 rpm
